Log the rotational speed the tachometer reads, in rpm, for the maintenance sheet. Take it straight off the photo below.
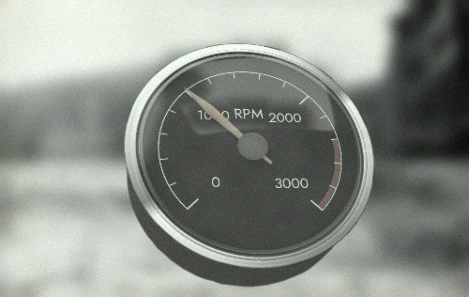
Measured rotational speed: 1000 rpm
